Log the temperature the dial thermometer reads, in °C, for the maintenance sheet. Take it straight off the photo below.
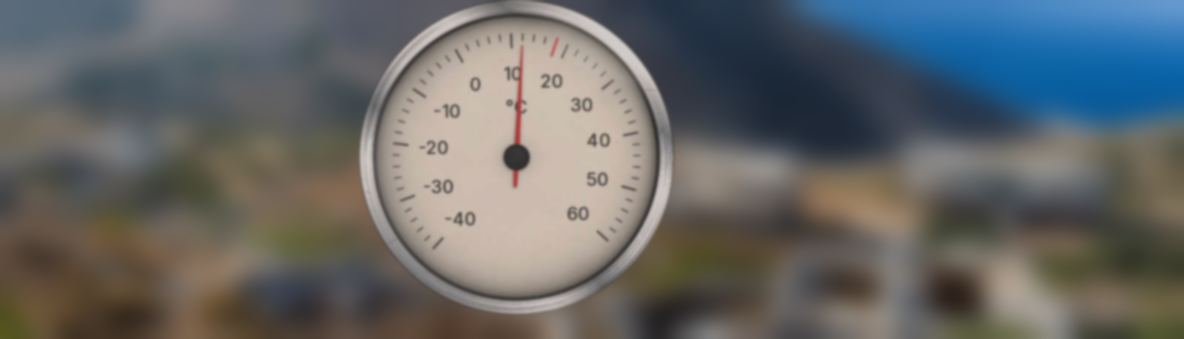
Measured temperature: 12 °C
